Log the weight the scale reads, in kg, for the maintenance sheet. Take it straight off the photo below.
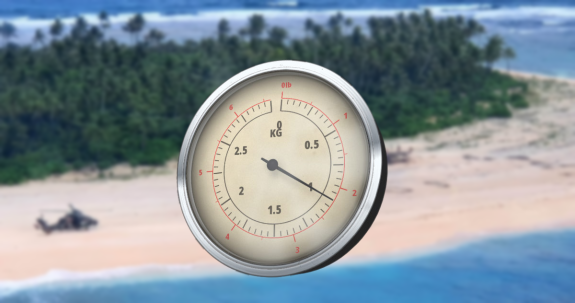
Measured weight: 1 kg
